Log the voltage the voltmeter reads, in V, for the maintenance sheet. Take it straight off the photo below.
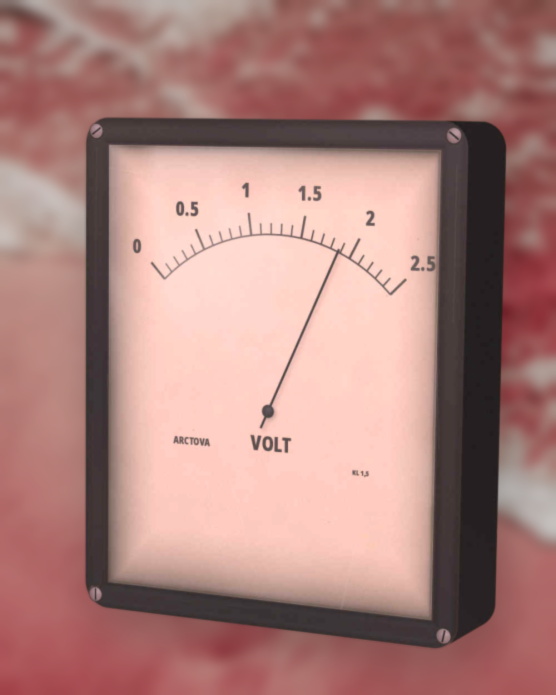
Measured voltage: 1.9 V
